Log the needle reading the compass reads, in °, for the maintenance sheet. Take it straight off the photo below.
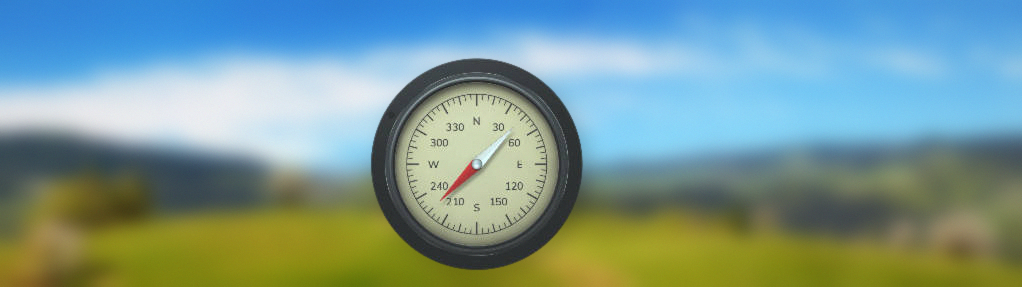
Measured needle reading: 225 °
